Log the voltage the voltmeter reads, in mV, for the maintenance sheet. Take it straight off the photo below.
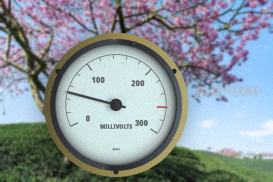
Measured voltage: 50 mV
